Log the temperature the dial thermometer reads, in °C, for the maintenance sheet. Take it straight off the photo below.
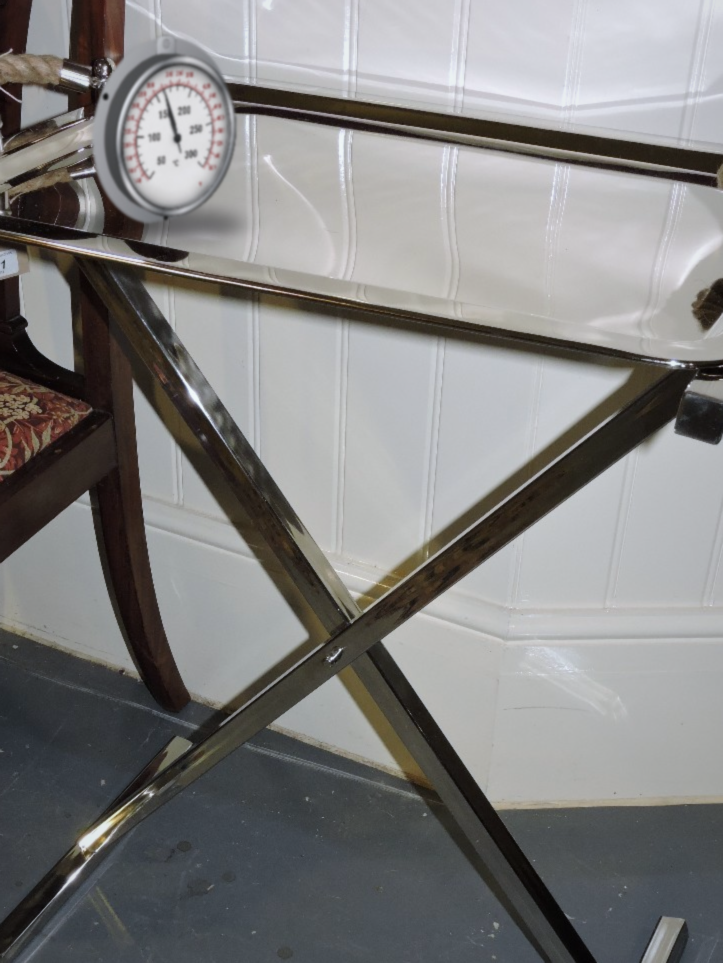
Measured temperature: 160 °C
